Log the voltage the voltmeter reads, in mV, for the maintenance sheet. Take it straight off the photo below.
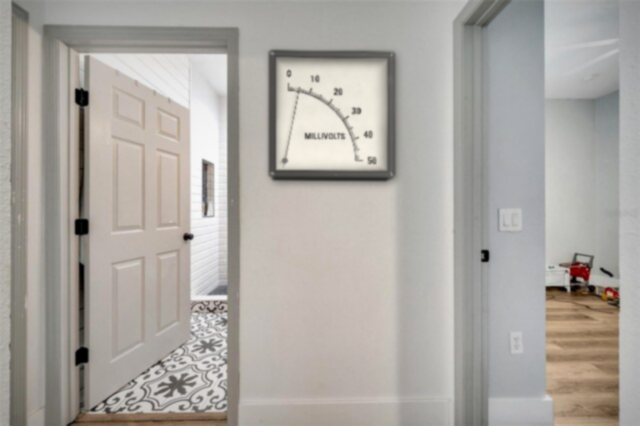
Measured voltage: 5 mV
